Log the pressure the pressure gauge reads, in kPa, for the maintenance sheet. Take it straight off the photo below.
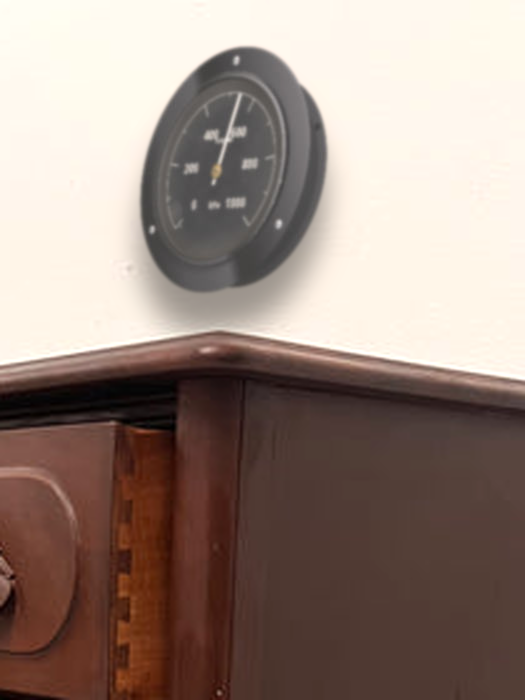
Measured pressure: 550 kPa
